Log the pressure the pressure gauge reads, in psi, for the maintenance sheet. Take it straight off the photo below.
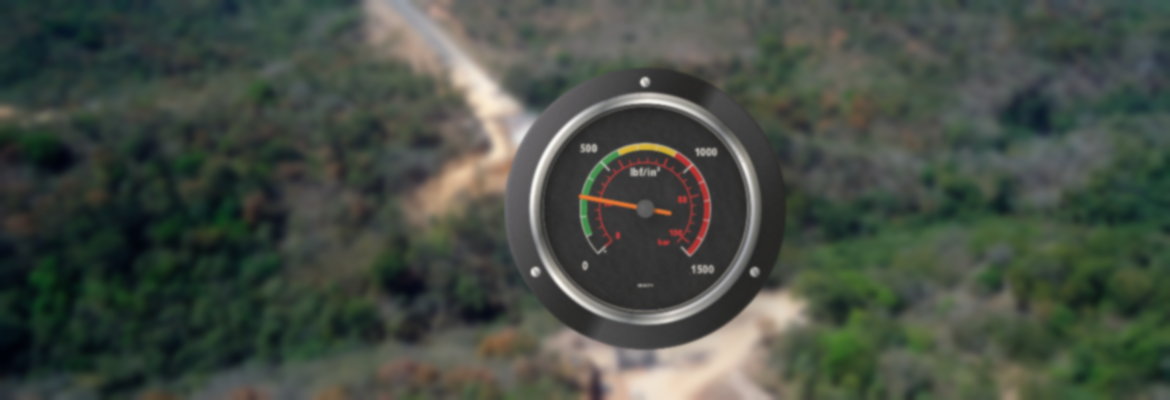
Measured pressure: 300 psi
